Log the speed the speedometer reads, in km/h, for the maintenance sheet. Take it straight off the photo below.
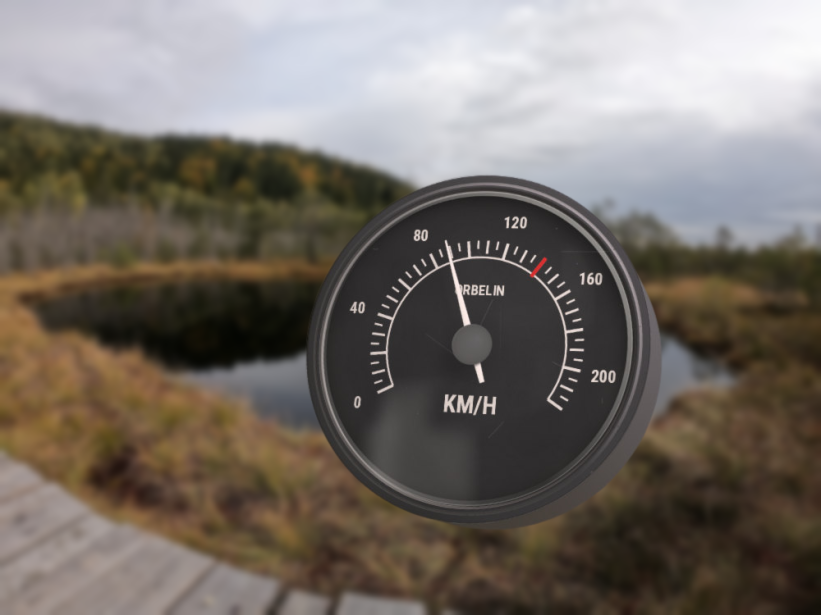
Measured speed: 90 km/h
